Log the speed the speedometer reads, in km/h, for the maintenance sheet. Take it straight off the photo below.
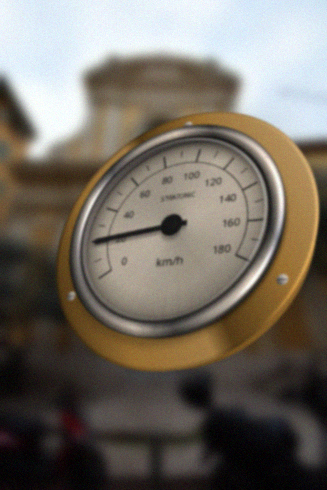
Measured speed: 20 km/h
